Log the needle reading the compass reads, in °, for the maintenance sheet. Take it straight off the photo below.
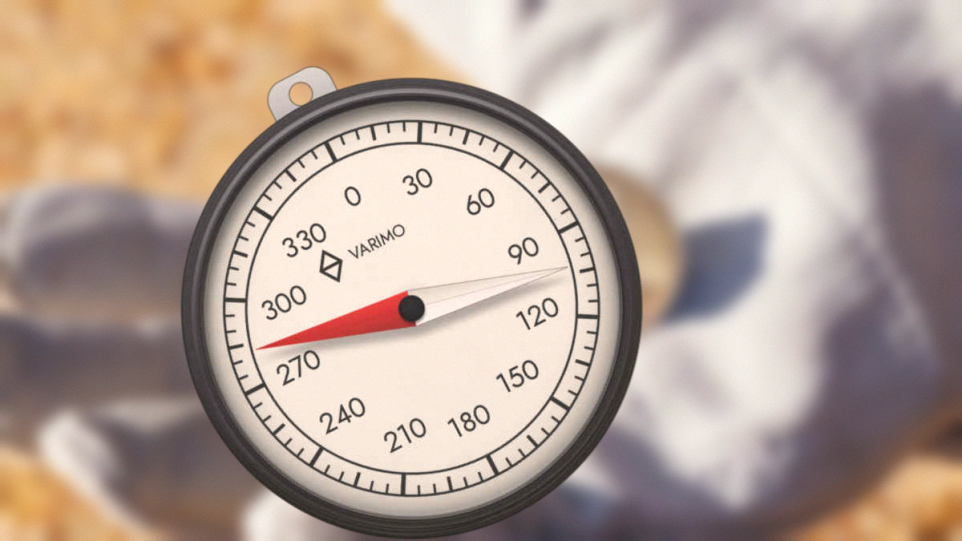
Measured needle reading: 282.5 °
